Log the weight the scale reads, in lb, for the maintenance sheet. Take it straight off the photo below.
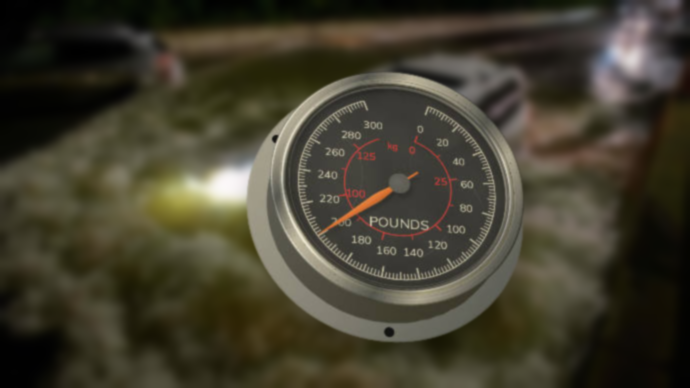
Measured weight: 200 lb
